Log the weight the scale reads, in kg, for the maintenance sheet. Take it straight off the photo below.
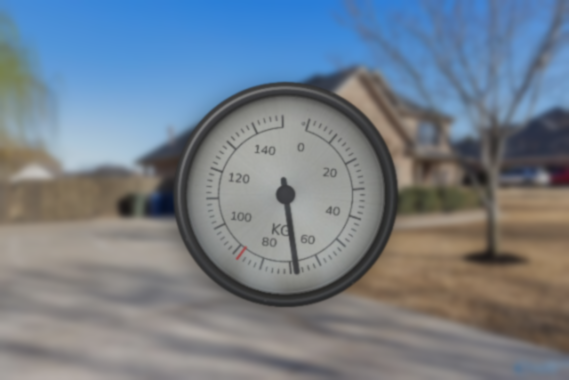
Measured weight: 68 kg
